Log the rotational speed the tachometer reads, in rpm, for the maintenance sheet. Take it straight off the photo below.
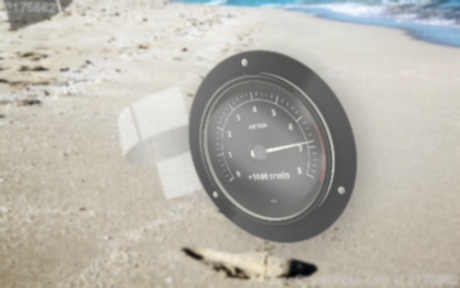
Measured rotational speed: 6800 rpm
